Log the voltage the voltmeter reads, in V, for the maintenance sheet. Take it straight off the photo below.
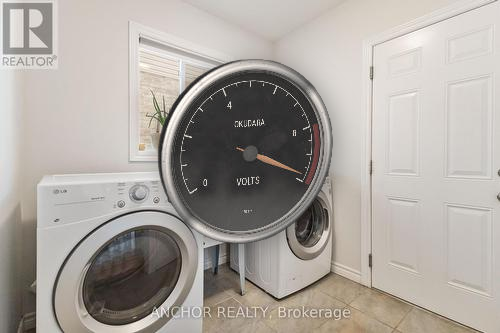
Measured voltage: 9.75 V
